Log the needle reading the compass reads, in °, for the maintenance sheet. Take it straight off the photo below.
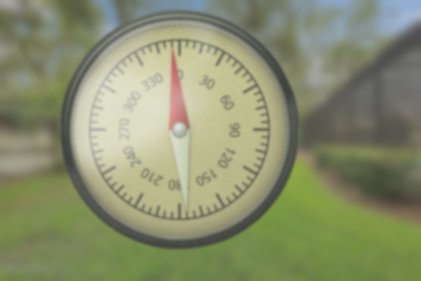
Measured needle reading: 355 °
